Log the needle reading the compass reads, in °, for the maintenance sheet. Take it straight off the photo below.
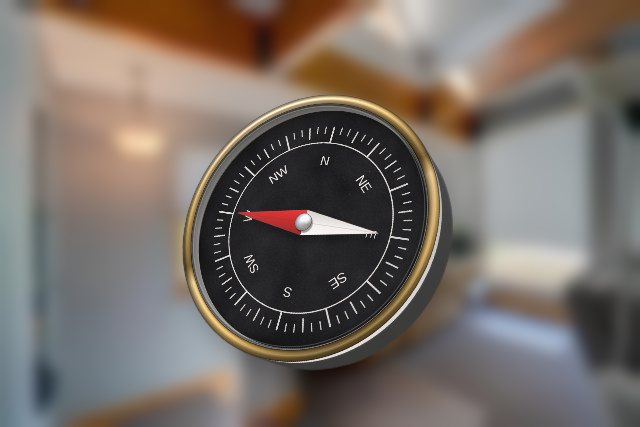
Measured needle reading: 270 °
